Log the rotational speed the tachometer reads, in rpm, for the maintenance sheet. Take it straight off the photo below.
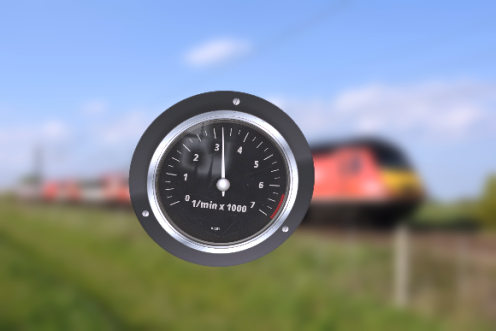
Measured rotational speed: 3250 rpm
